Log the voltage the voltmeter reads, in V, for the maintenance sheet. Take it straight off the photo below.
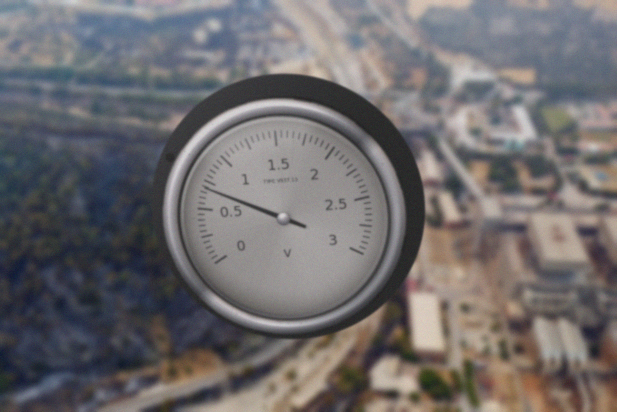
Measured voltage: 0.7 V
